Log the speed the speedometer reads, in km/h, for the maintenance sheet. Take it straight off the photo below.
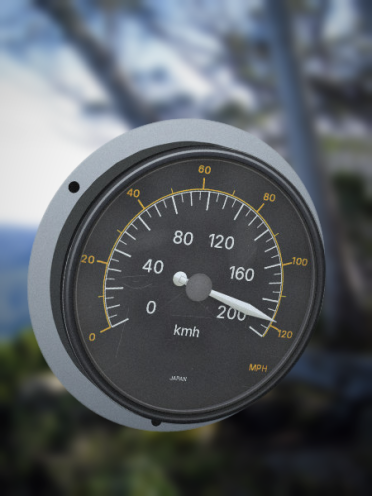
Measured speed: 190 km/h
